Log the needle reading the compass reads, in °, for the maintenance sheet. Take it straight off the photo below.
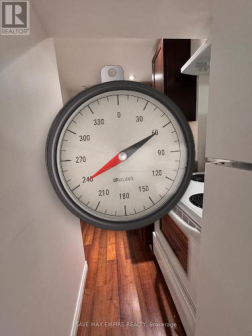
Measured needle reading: 240 °
